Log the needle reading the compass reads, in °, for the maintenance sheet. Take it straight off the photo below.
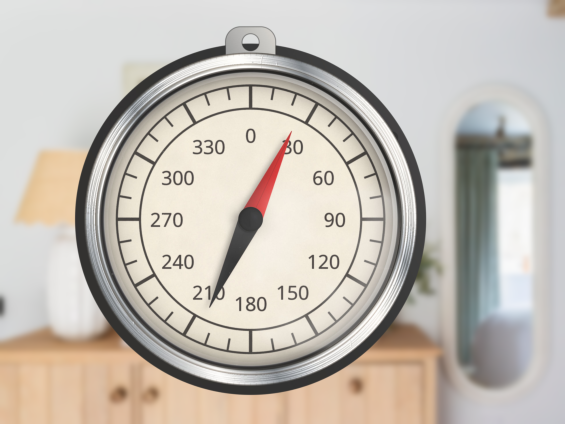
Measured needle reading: 25 °
